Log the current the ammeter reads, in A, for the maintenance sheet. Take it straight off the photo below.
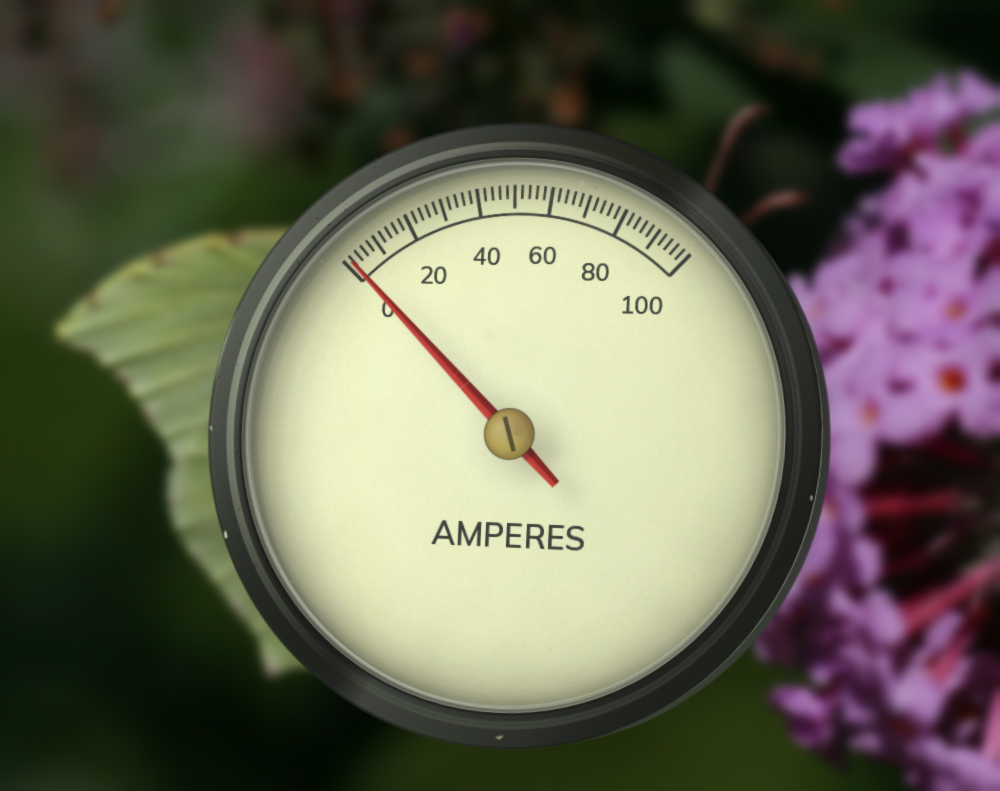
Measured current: 2 A
